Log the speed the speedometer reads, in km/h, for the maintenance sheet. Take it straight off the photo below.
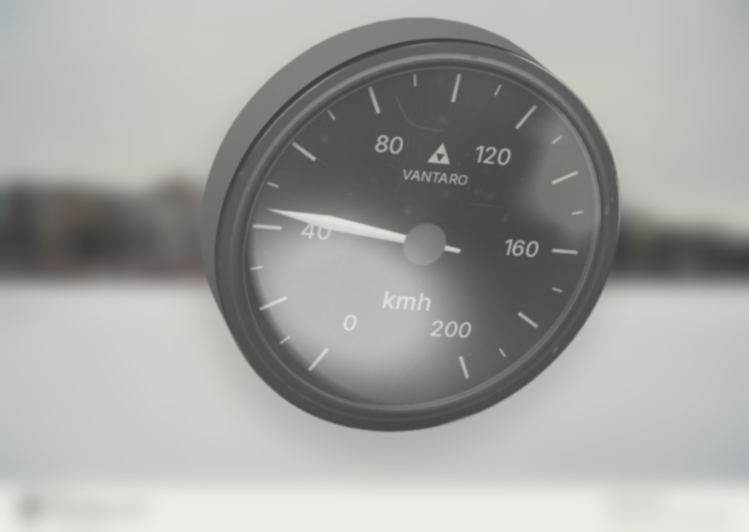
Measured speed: 45 km/h
